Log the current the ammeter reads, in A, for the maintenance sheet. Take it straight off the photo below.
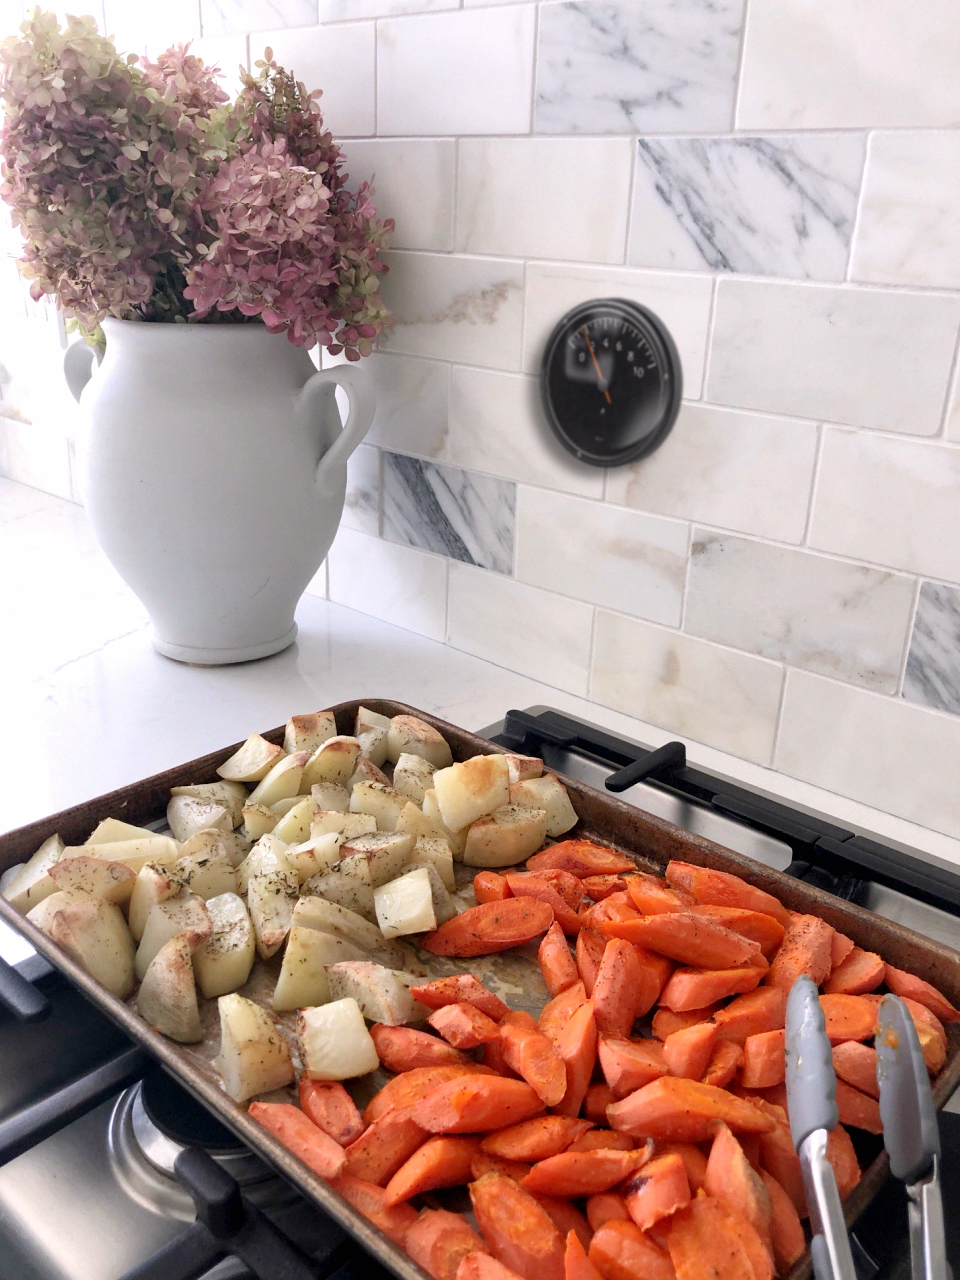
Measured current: 2 A
